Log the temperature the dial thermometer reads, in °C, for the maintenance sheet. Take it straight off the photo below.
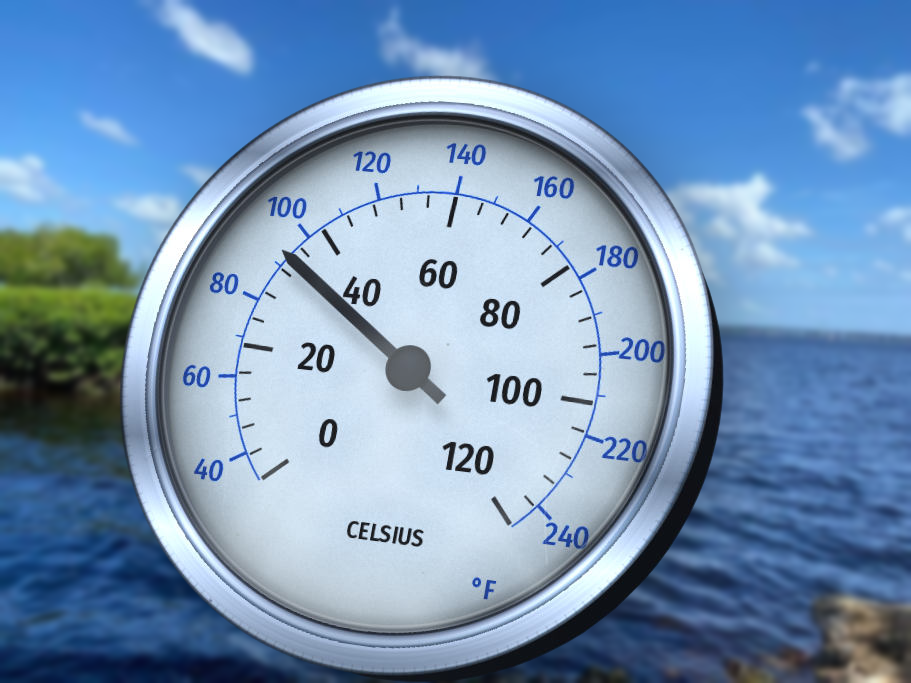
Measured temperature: 34 °C
